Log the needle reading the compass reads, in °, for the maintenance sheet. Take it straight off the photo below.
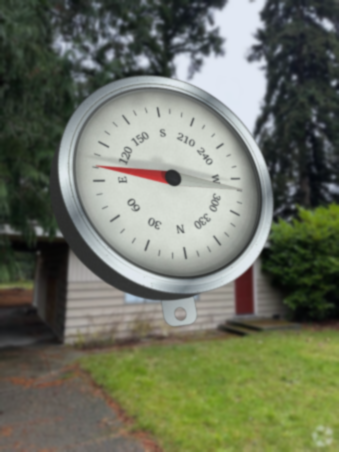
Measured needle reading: 100 °
